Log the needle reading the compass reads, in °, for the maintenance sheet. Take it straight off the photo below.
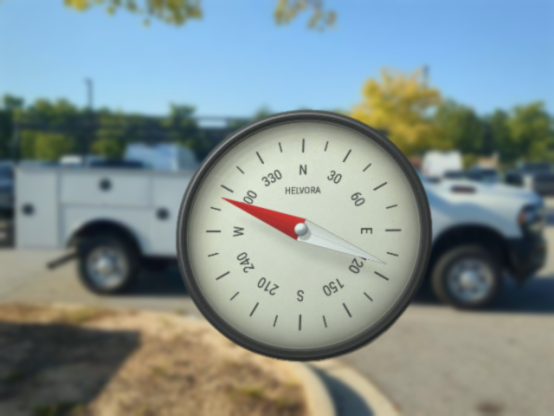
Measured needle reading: 292.5 °
